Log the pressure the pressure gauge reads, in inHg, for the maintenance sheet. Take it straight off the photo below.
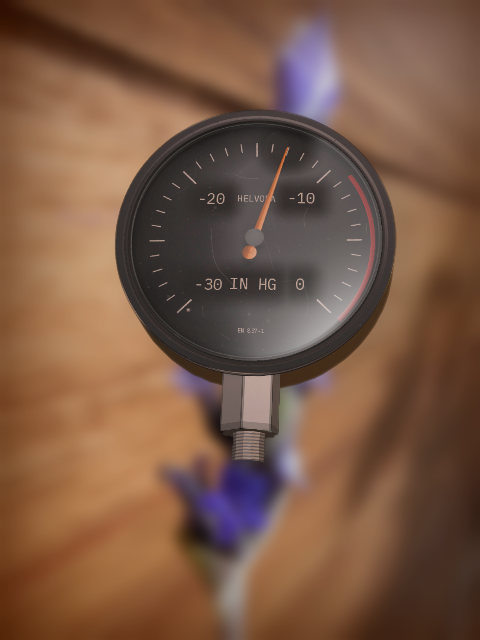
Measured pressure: -13 inHg
